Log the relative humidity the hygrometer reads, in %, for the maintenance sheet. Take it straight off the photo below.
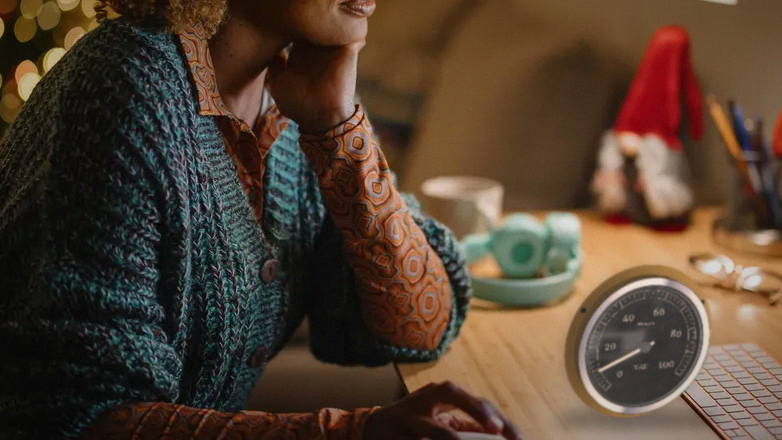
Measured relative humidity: 10 %
